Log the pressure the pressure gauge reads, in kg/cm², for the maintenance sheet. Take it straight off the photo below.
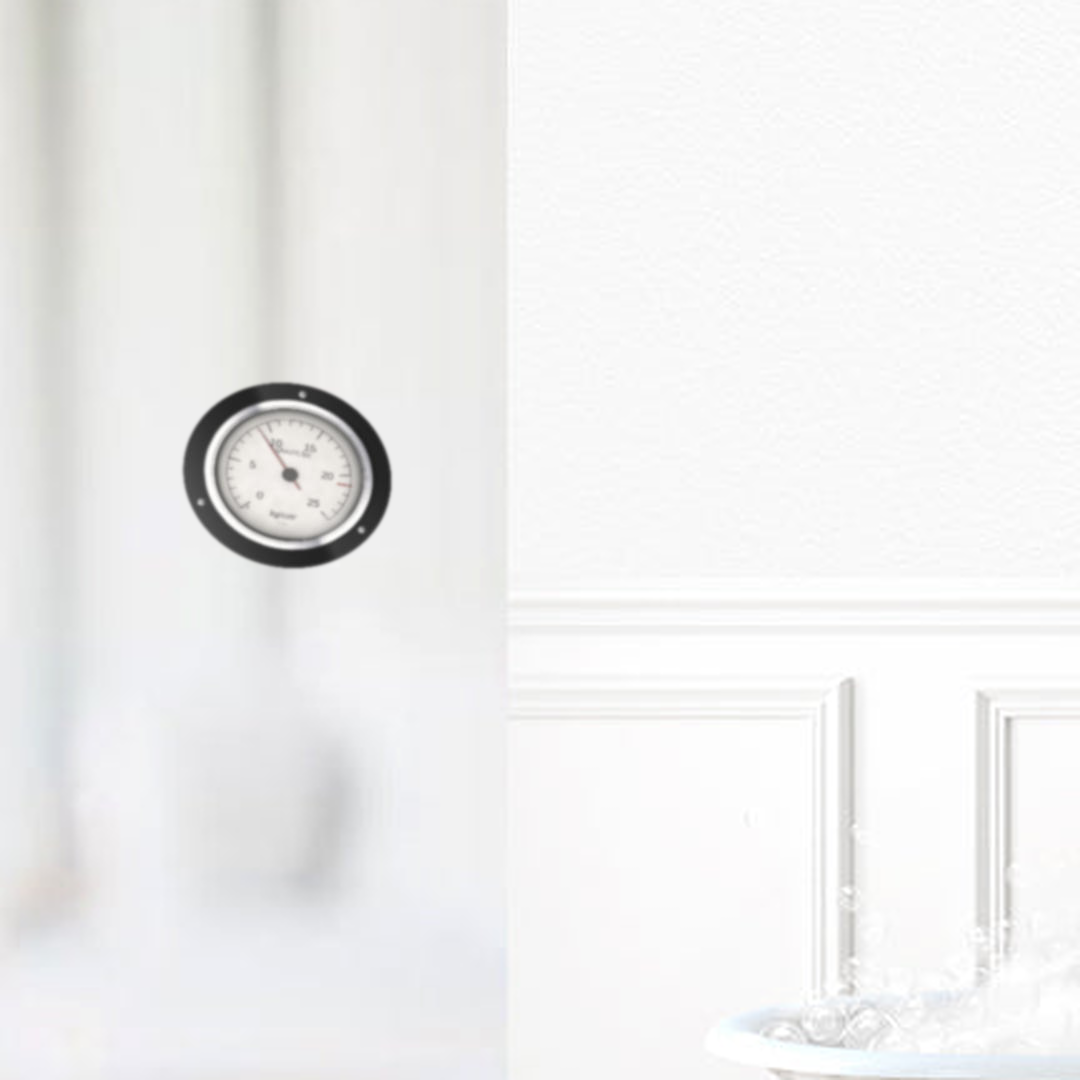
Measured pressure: 9 kg/cm²
